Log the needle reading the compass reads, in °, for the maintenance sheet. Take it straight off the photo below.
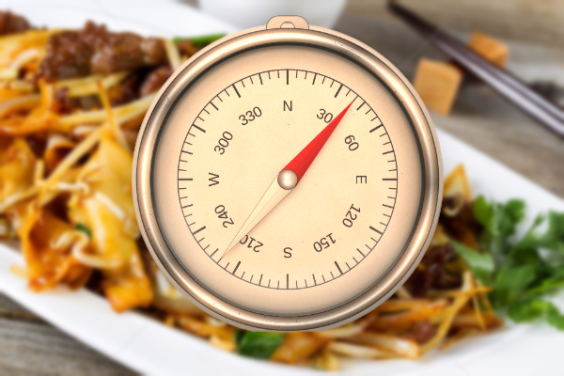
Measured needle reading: 40 °
